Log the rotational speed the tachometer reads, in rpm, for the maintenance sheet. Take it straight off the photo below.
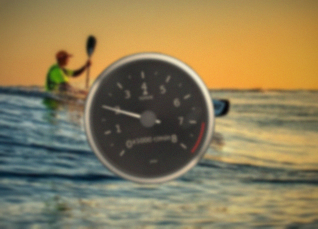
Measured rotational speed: 2000 rpm
